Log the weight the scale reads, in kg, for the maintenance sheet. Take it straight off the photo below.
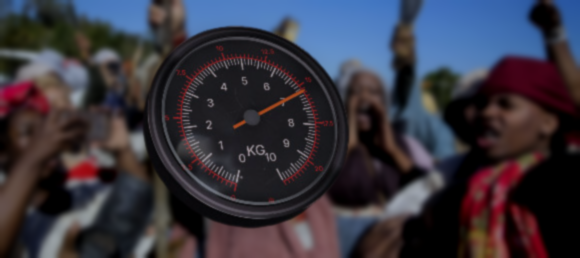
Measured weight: 7 kg
